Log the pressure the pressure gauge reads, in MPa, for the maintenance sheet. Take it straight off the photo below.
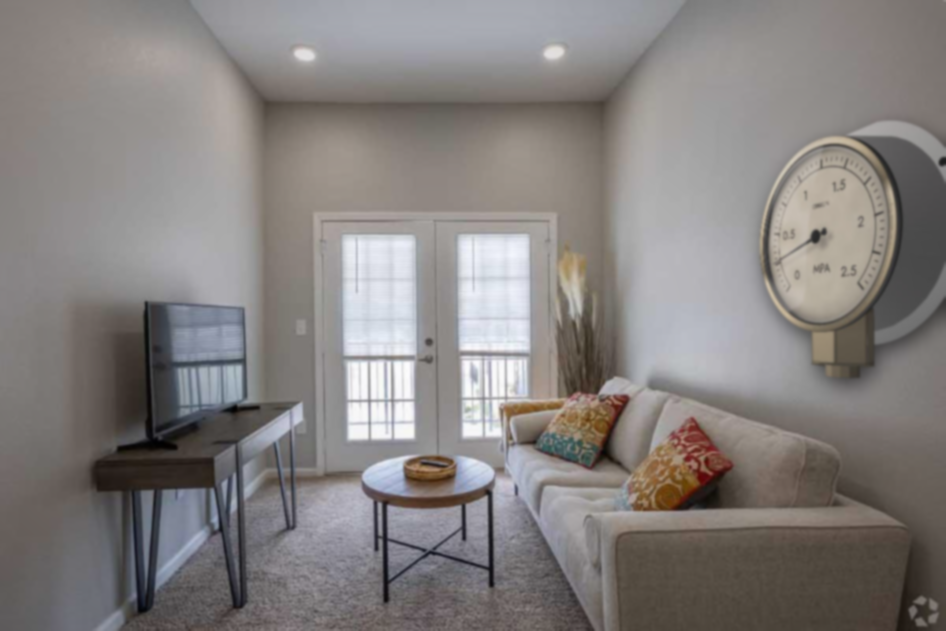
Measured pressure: 0.25 MPa
